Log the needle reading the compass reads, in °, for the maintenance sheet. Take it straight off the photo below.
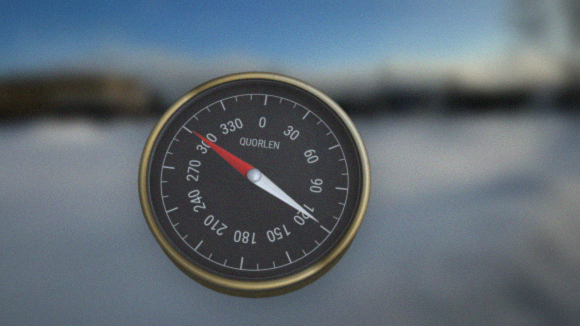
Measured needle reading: 300 °
